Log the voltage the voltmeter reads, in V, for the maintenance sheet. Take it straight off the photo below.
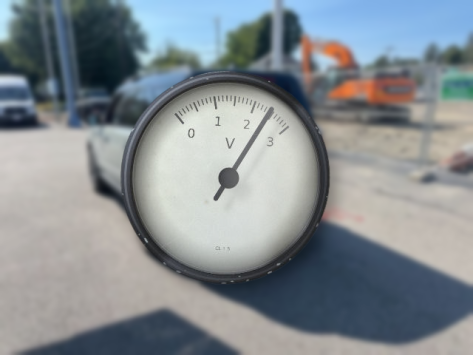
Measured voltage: 2.4 V
